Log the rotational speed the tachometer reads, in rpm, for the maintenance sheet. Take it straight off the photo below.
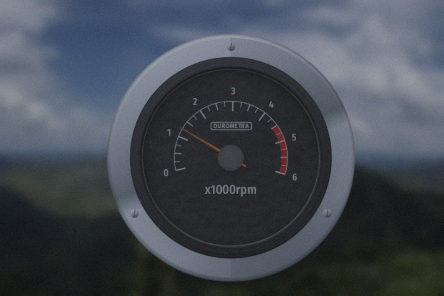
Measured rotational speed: 1250 rpm
